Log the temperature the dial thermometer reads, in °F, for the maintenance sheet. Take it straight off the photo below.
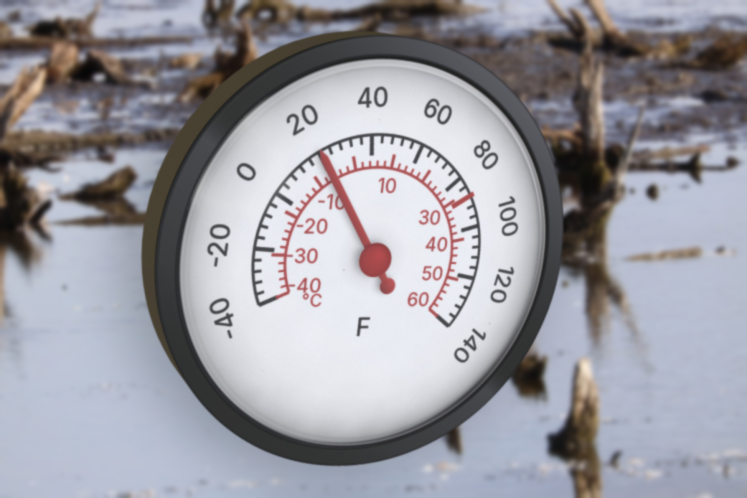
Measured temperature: 20 °F
